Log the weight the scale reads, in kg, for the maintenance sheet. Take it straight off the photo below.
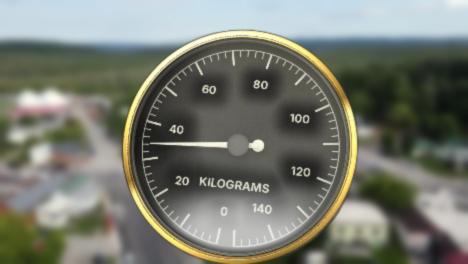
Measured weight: 34 kg
